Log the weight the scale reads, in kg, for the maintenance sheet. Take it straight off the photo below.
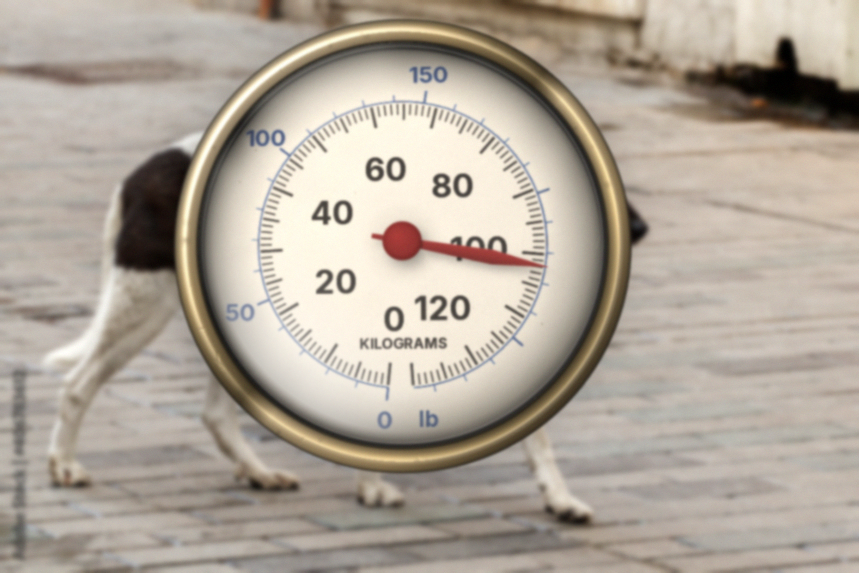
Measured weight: 102 kg
